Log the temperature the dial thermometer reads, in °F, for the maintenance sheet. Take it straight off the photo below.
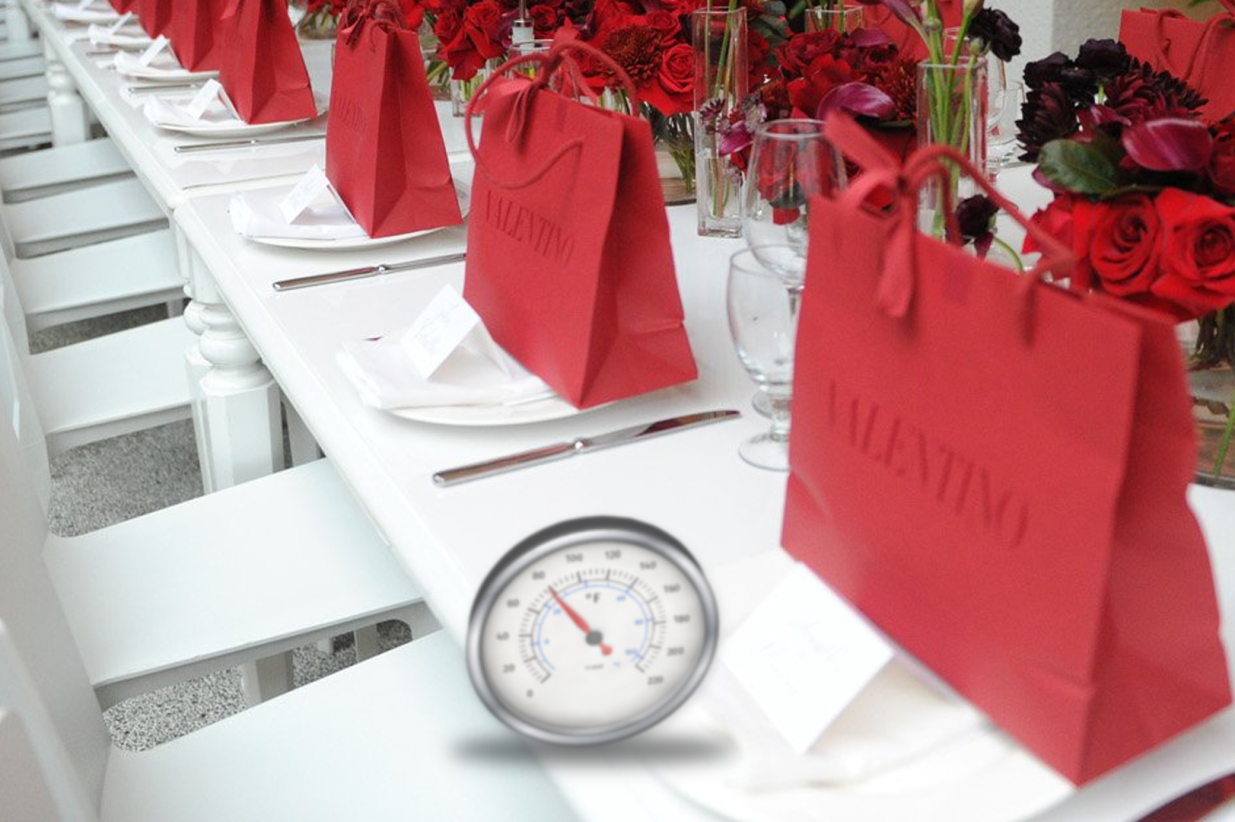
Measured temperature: 80 °F
